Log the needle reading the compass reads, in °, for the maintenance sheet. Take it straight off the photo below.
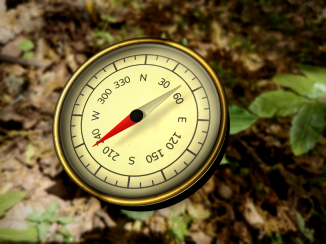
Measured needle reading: 230 °
